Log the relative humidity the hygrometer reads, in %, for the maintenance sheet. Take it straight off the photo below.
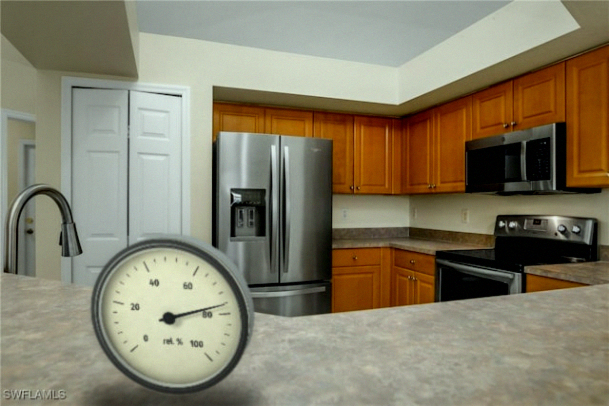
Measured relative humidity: 76 %
